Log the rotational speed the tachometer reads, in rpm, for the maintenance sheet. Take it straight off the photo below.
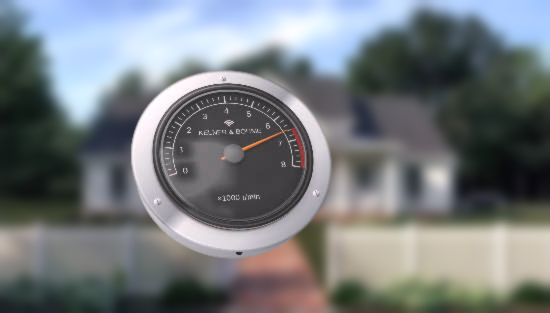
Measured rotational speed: 6600 rpm
